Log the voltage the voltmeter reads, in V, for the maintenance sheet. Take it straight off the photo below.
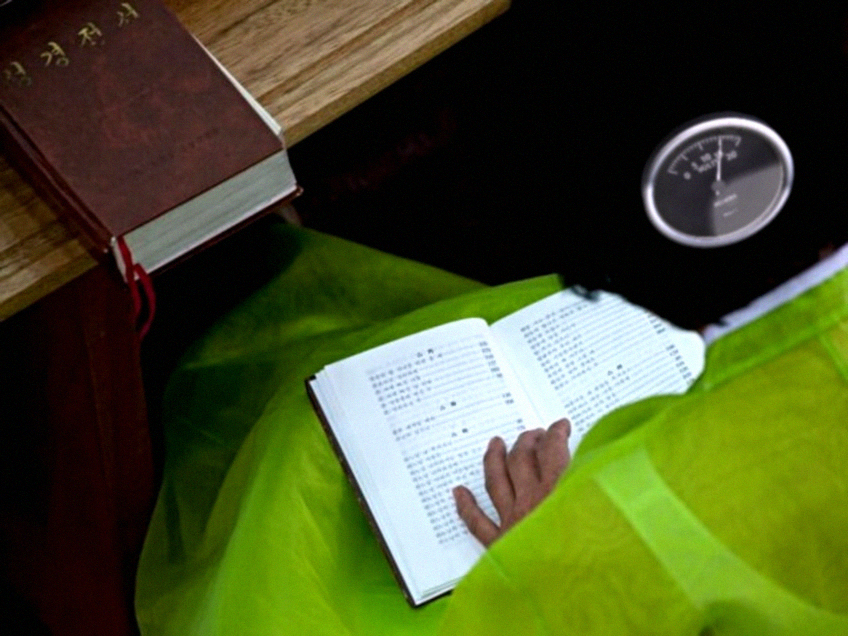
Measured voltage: 15 V
